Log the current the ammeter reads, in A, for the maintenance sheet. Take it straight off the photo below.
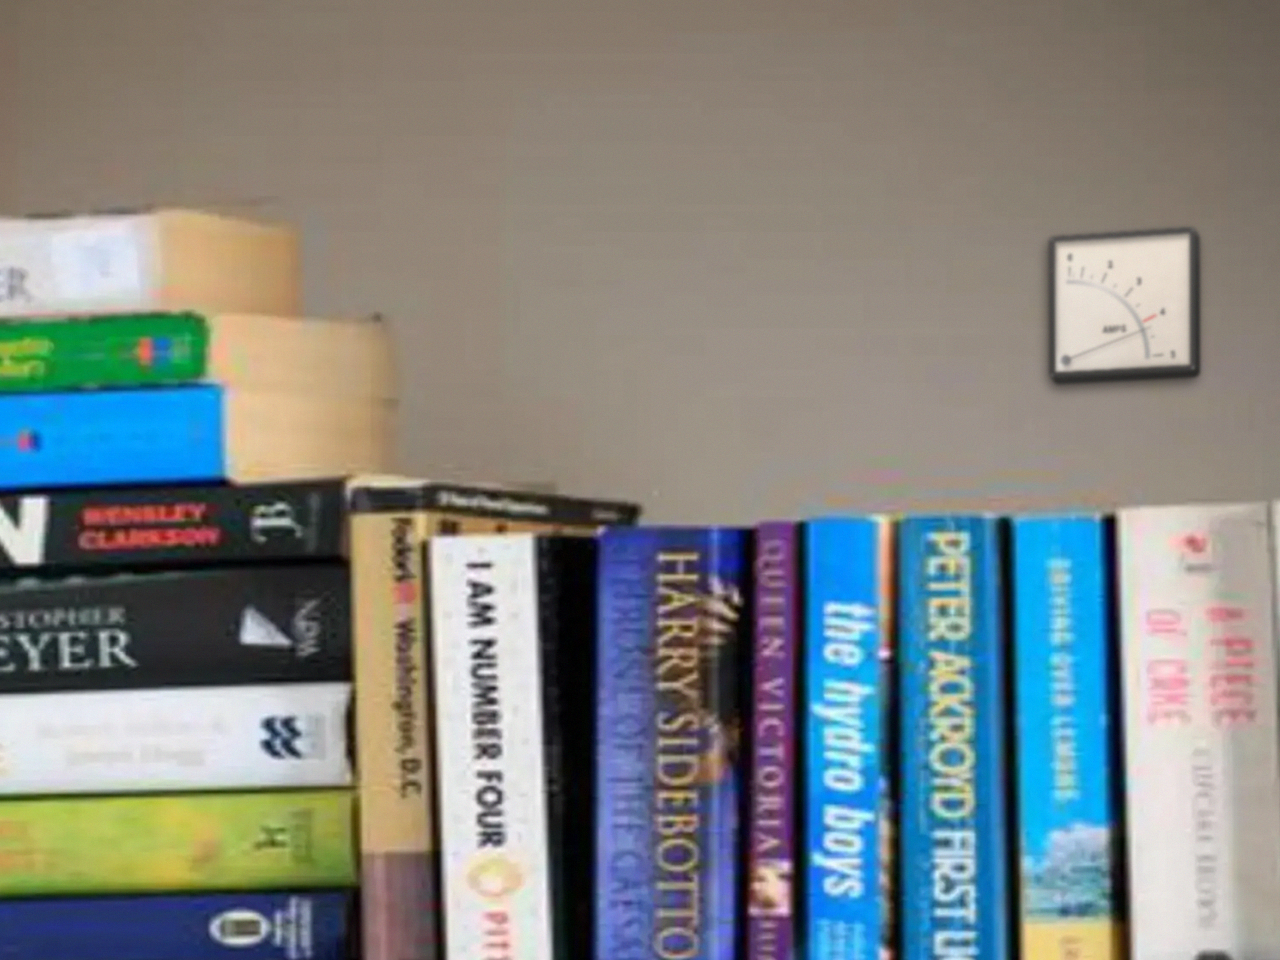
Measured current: 4.25 A
